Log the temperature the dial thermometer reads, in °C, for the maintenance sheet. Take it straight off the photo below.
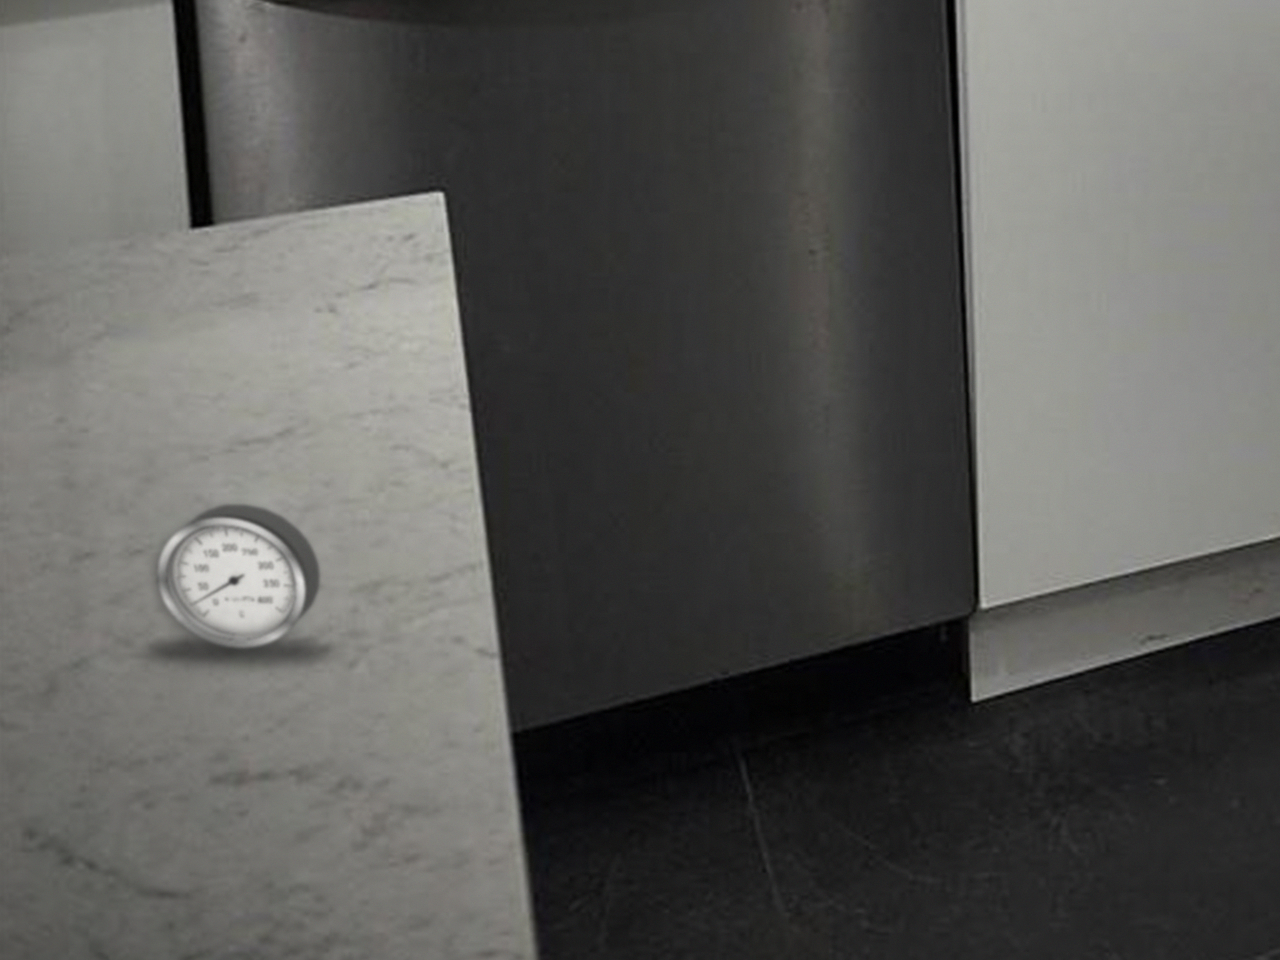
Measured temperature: 25 °C
